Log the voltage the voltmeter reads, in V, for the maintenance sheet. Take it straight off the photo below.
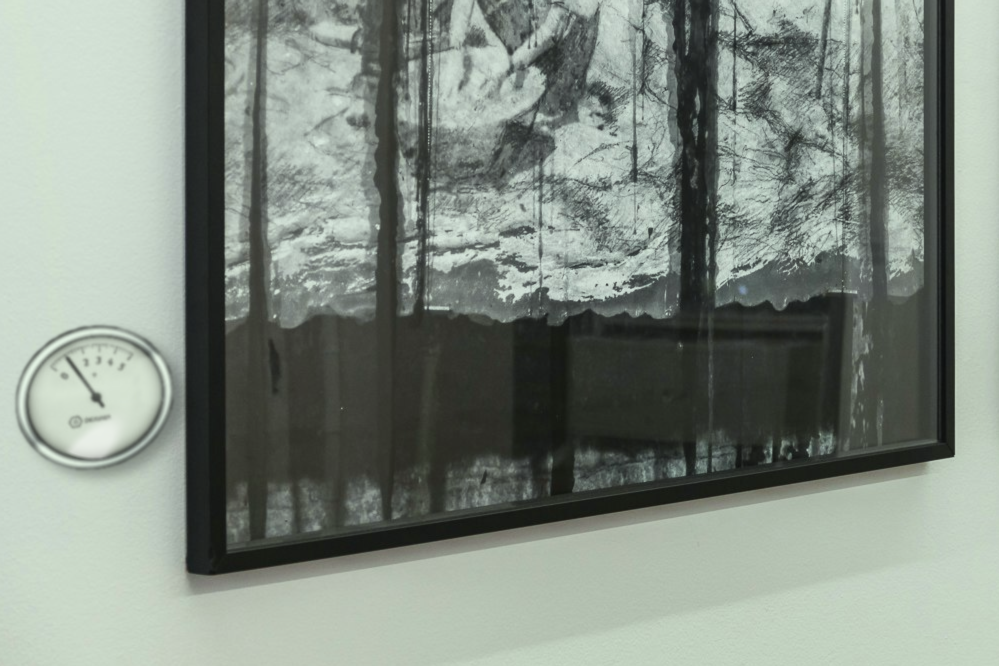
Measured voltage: 1 V
